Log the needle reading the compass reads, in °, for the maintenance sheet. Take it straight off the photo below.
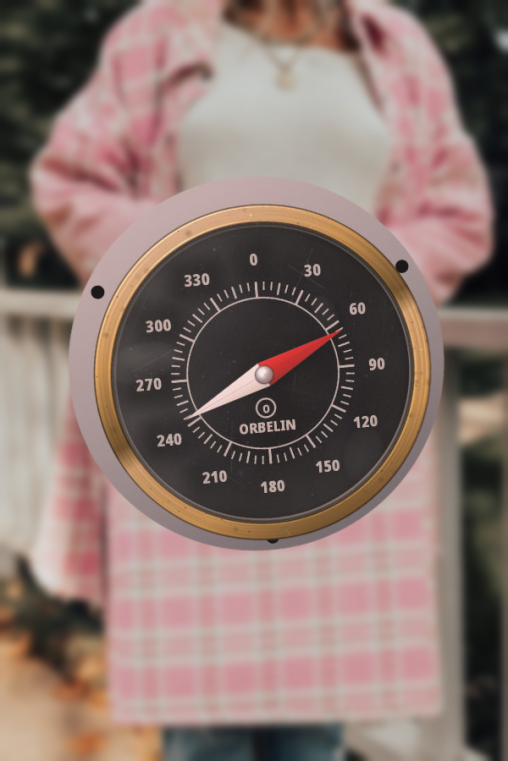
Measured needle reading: 65 °
